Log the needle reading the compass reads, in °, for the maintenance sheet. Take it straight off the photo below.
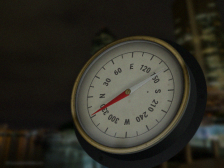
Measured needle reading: 330 °
